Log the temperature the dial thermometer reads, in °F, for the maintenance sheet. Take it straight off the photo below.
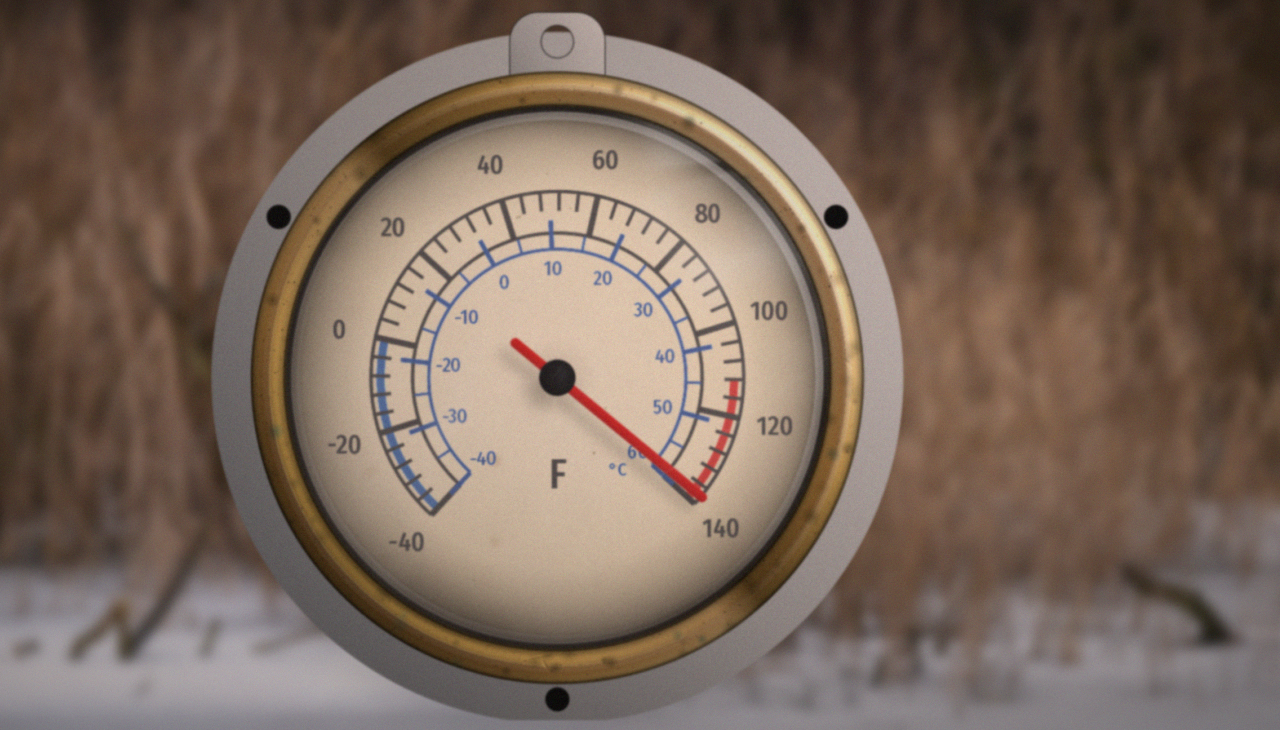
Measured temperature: 138 °F
